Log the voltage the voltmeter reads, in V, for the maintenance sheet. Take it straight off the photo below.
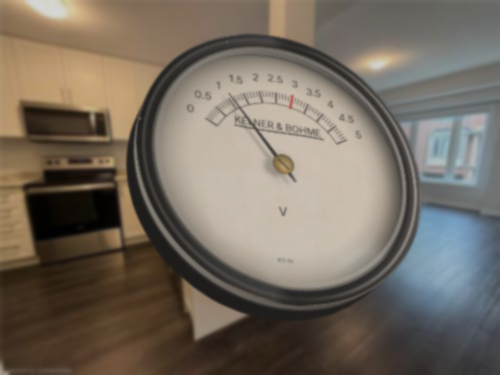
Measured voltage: 1 V
